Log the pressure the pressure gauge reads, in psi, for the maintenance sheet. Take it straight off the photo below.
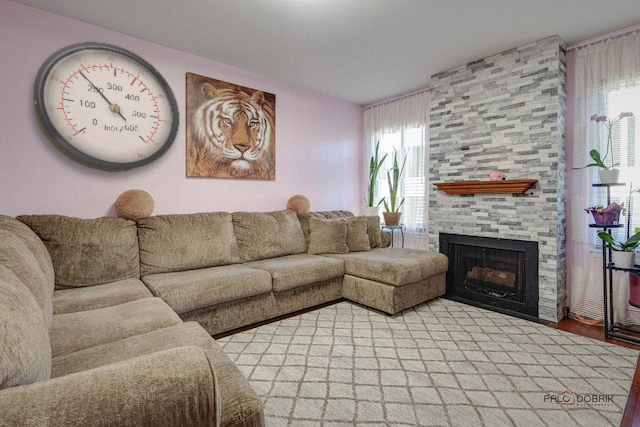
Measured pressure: 200 psi
